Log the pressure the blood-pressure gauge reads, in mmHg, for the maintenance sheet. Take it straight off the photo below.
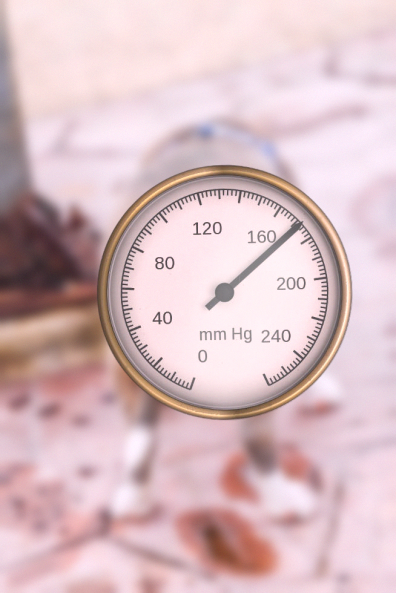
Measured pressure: 172 mmHg
